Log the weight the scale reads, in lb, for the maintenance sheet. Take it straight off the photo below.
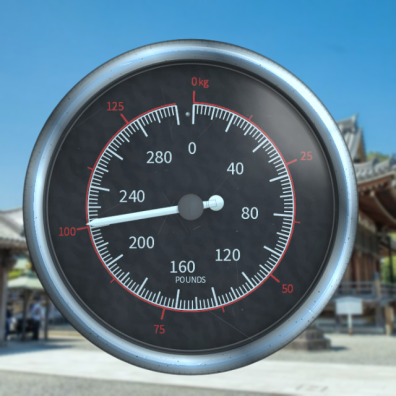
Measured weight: 222 lb
